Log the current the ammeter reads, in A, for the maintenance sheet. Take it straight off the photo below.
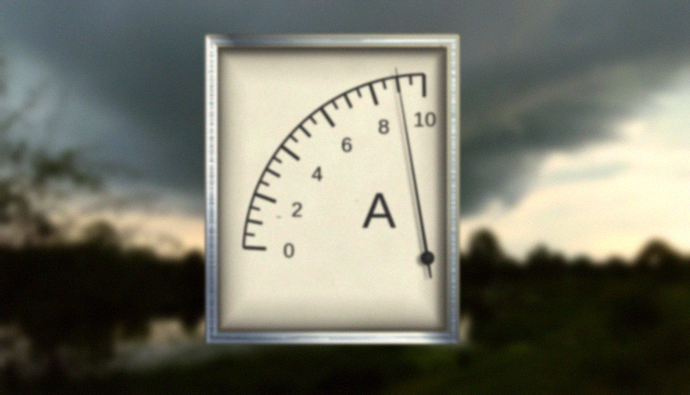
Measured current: 9 A
